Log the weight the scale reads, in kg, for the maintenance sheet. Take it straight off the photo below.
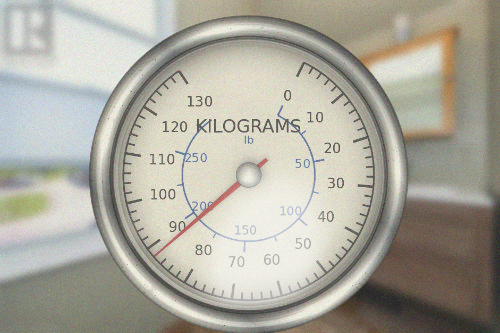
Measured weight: 88 kg
